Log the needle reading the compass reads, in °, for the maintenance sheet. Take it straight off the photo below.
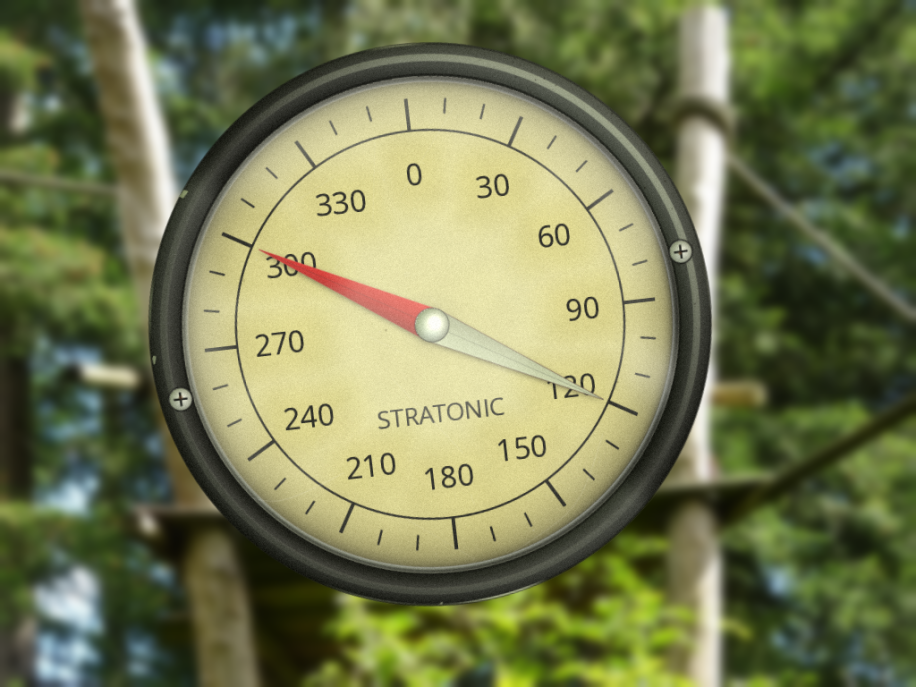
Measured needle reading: 300 °
